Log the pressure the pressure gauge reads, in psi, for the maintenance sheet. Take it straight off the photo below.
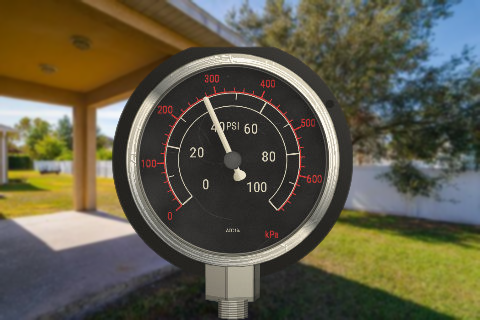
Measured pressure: 40 psi
